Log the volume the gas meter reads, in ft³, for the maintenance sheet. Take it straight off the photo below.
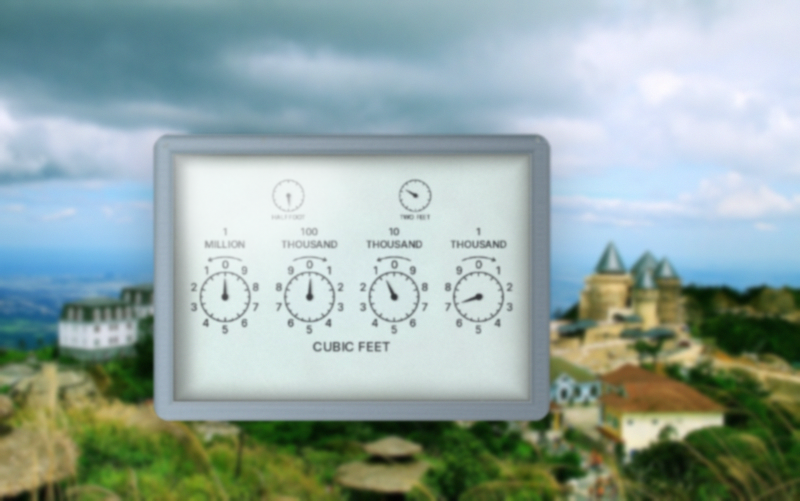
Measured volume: 700 ft³
